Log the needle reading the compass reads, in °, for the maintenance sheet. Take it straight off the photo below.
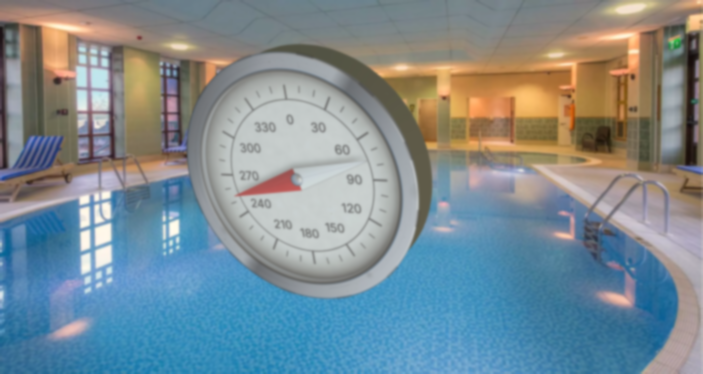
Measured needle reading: 255 °
